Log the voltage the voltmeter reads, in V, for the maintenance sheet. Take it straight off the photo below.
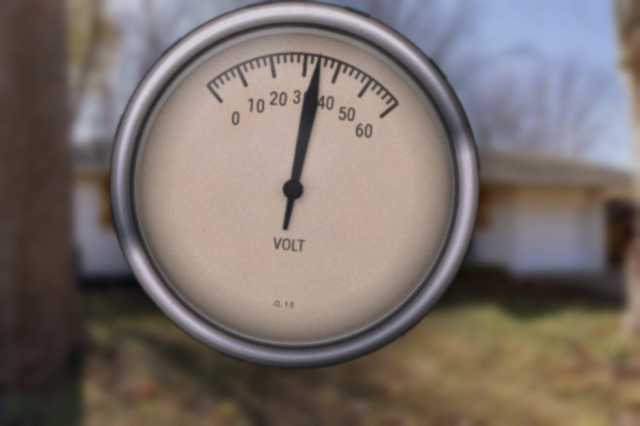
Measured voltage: 34 V
